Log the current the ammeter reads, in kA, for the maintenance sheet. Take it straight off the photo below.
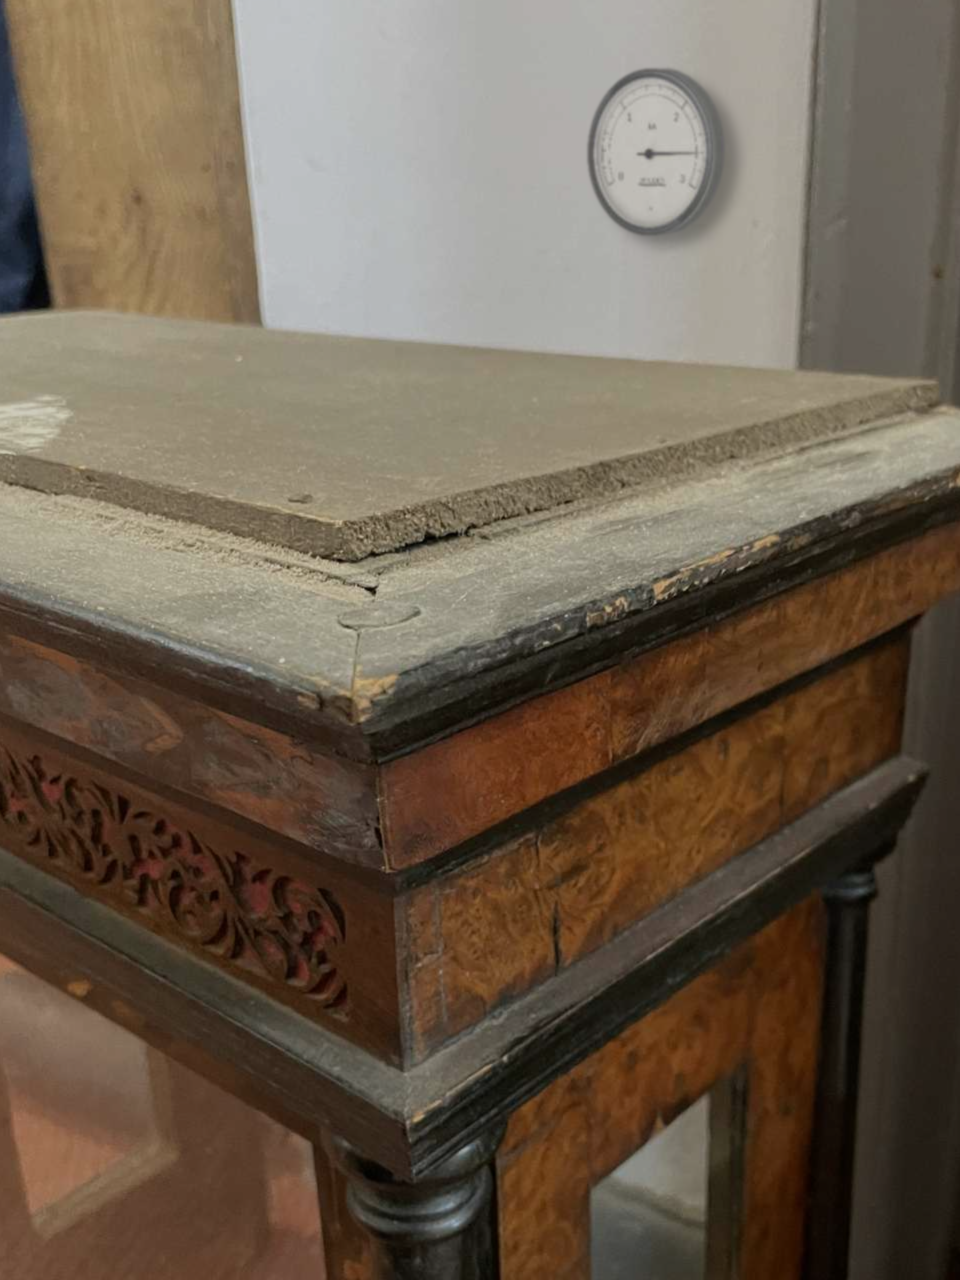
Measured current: 2.6 kA
